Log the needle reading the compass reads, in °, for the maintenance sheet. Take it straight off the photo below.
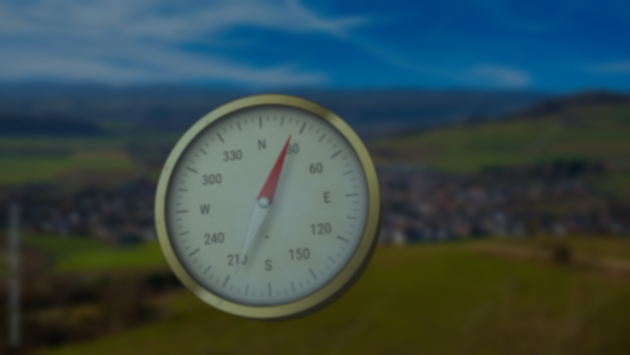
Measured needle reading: 25 °
